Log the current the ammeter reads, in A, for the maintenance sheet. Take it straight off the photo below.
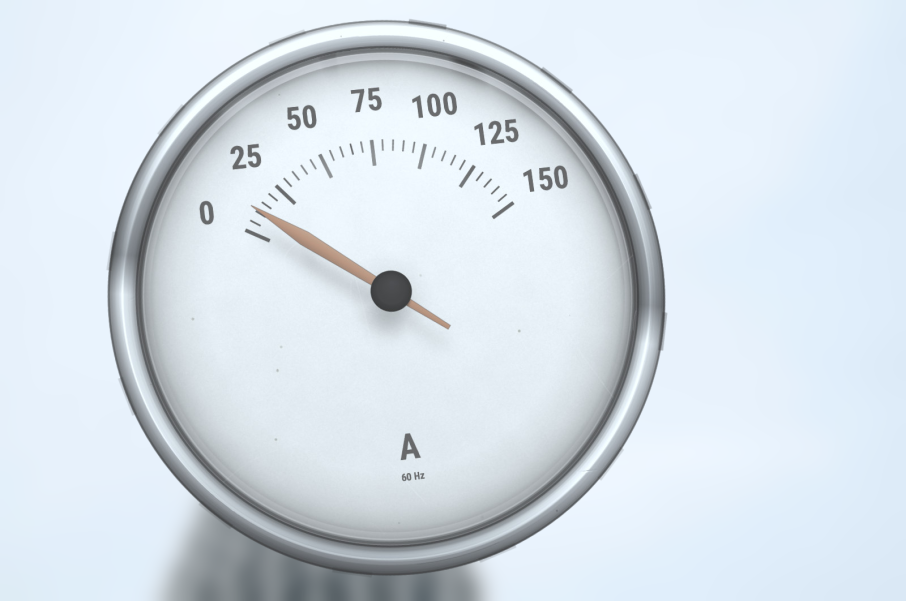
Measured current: 10 A
